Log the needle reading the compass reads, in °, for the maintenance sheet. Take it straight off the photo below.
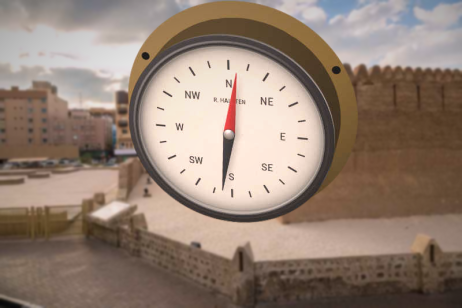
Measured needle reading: 7.5 °
